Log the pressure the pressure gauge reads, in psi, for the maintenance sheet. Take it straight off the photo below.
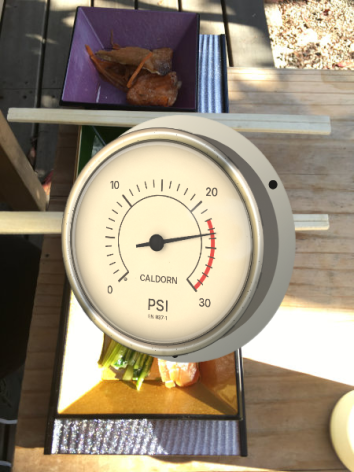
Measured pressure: 23.5 psi
